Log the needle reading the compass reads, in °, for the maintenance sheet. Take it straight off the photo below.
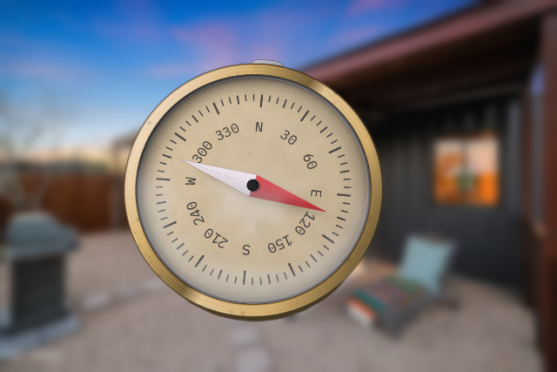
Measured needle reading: 105 °
